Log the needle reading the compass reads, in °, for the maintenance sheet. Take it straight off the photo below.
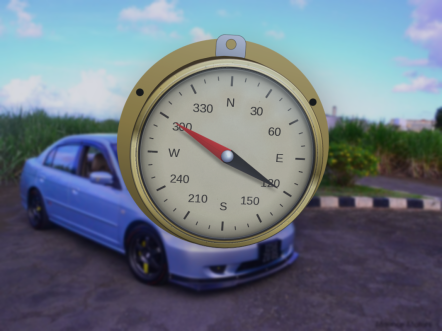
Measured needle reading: 300 °
